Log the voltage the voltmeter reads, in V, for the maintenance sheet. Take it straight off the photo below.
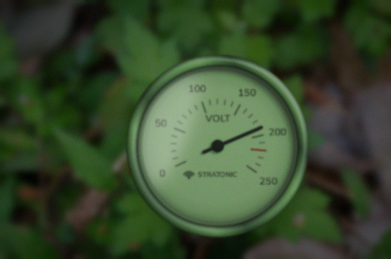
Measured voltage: 190 V
